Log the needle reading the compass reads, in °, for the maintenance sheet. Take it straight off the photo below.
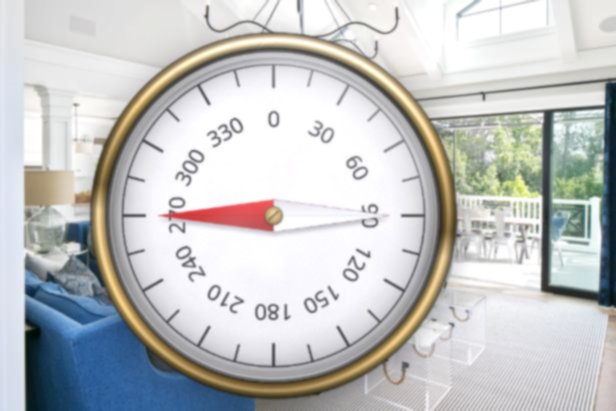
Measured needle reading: 270 °
